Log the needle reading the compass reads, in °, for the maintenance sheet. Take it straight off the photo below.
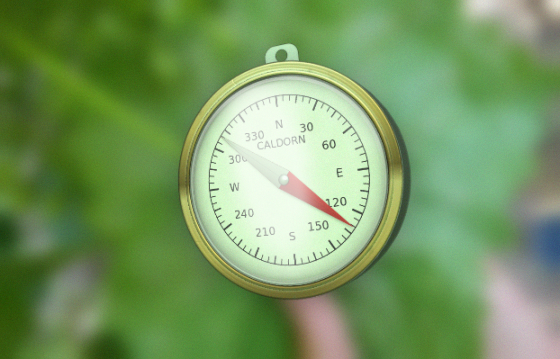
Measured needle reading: 130 °
